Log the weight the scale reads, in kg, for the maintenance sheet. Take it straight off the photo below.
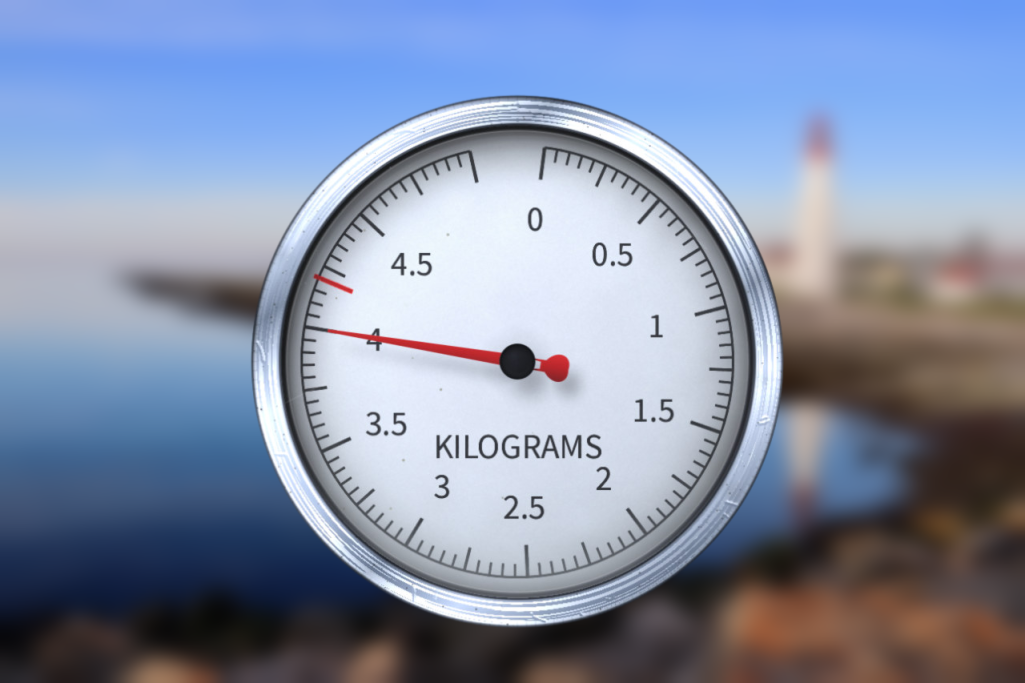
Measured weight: 4 kg
